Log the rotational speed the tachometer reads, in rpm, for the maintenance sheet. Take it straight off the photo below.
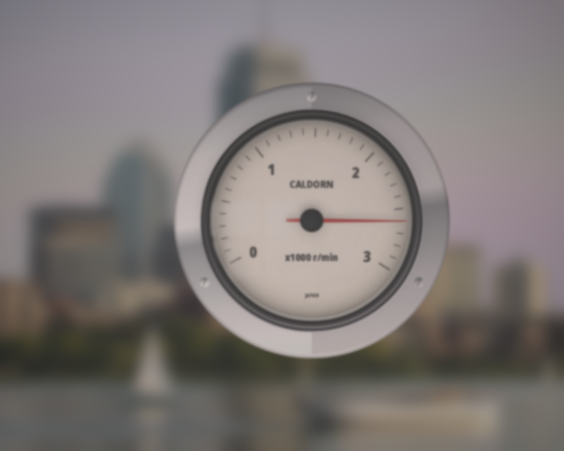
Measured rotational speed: 2600 rpm
